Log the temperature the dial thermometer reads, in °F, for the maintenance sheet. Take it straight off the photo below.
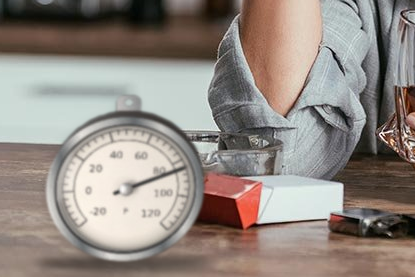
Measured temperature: 84 °F
